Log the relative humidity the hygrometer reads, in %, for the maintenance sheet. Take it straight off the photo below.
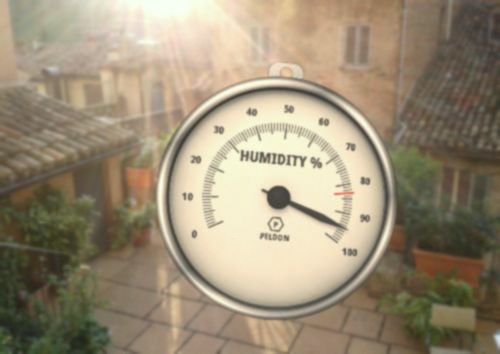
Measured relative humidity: 95 %
